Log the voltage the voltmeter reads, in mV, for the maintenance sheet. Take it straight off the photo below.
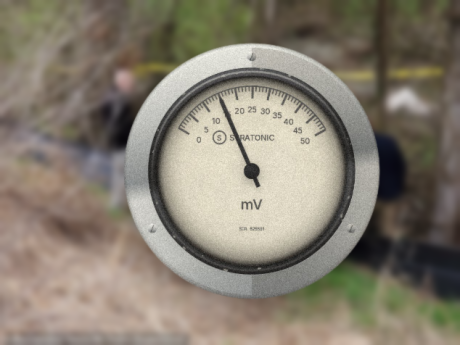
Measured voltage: 15 mV
